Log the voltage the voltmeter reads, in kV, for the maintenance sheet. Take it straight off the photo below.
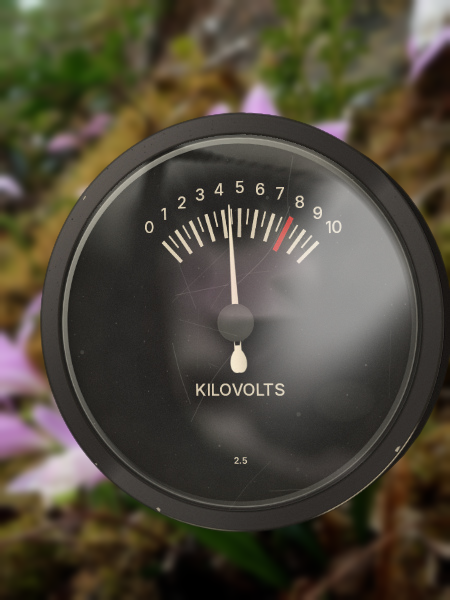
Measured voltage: 4.5 kV
